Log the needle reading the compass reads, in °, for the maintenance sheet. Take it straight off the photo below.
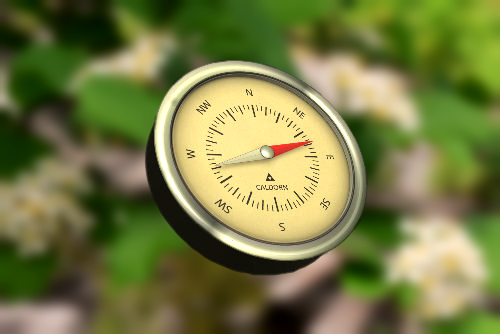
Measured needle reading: 75 °
